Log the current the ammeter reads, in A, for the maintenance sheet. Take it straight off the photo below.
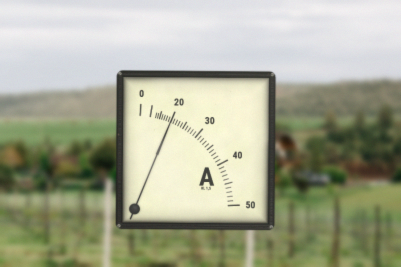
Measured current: 20 A
